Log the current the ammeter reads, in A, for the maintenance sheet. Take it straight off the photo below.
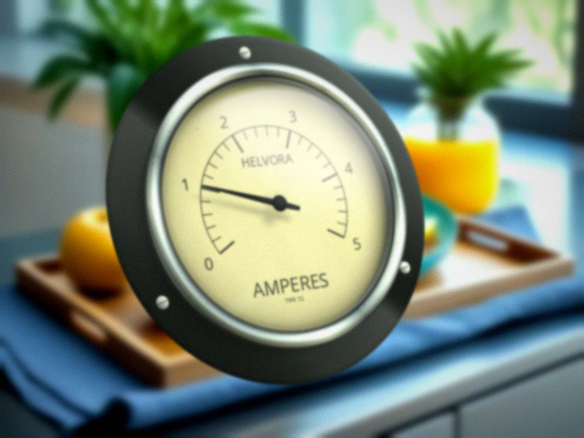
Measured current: 1 A
